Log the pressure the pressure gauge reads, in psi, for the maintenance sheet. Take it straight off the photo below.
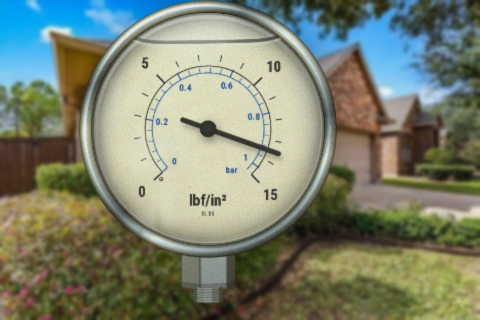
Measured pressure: 13.5 psi
